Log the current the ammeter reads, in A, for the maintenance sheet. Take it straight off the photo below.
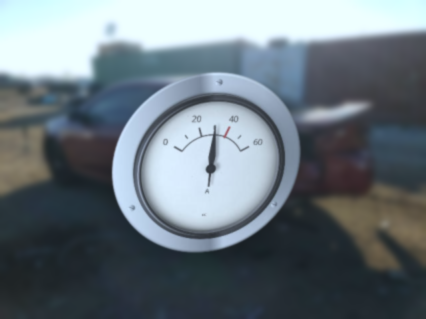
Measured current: 30 A
